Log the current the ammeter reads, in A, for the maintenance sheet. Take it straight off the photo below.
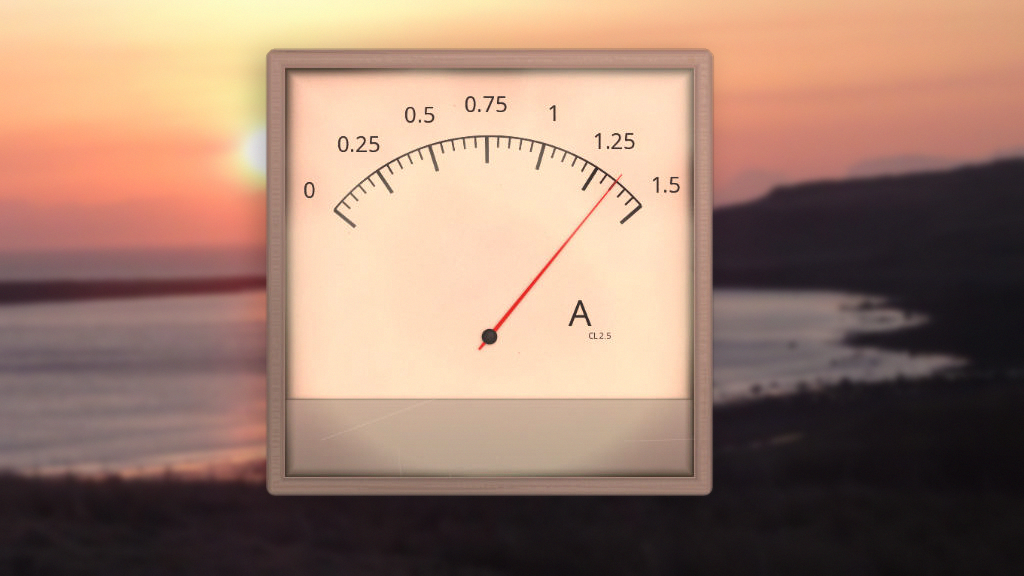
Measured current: 1.35 A
